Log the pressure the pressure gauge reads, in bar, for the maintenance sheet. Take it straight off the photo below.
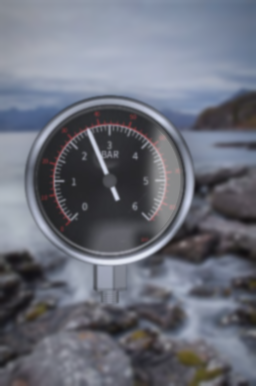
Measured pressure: 2.5 bar
